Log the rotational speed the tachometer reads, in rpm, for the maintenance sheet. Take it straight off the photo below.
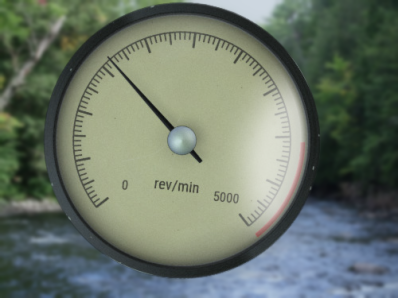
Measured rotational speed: 1600 rpm
